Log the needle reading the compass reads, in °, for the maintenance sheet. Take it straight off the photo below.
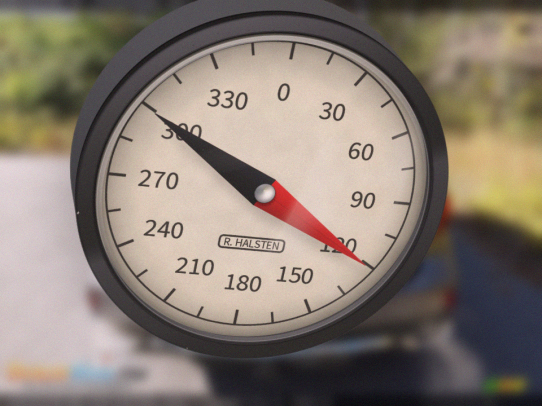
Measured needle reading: 120 °
